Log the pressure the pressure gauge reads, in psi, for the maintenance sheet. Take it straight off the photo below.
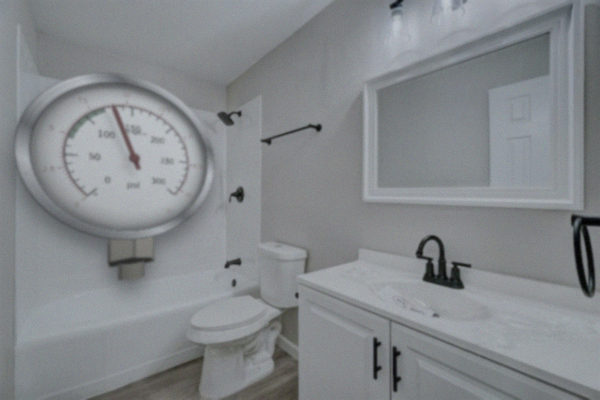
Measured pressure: 130 psi
